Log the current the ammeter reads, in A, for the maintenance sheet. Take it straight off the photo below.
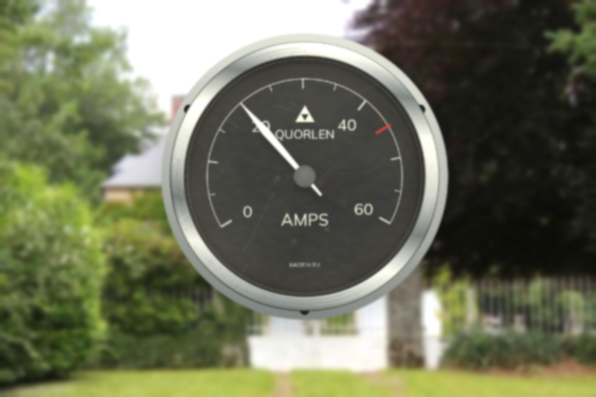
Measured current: 20 A
